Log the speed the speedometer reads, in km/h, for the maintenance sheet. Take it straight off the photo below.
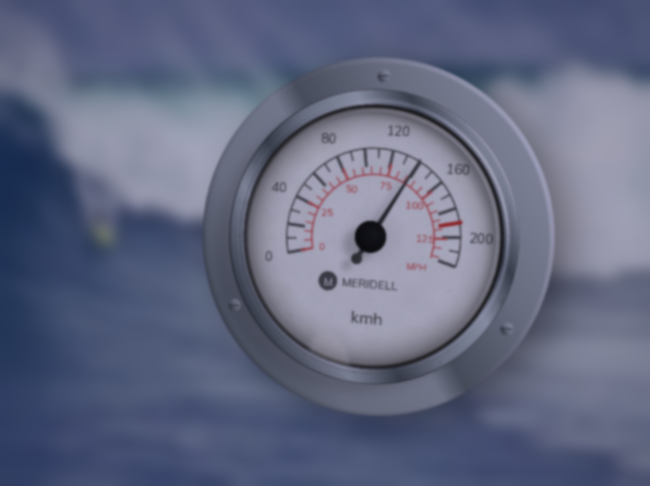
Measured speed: 140 km/h
